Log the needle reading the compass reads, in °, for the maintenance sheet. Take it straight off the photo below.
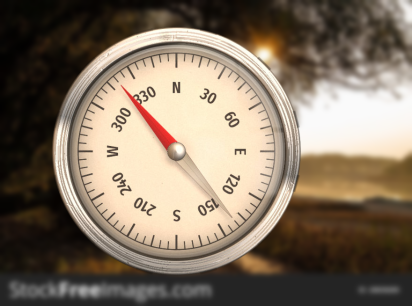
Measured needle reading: 320 °
